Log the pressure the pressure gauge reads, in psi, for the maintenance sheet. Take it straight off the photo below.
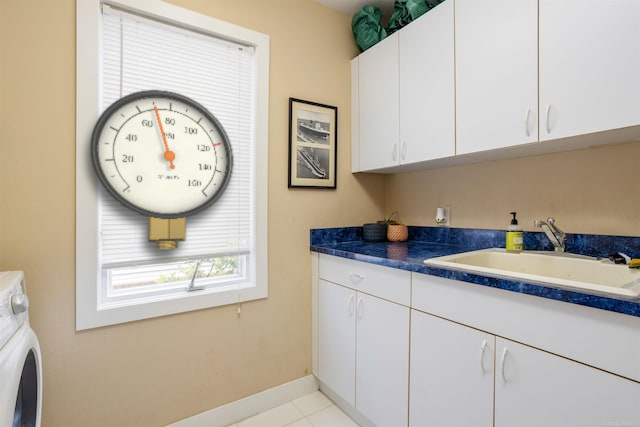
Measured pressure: 70 psi
